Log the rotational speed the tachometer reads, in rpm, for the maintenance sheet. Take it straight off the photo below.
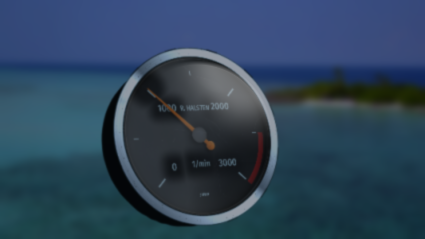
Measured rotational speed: 1000 rpm
